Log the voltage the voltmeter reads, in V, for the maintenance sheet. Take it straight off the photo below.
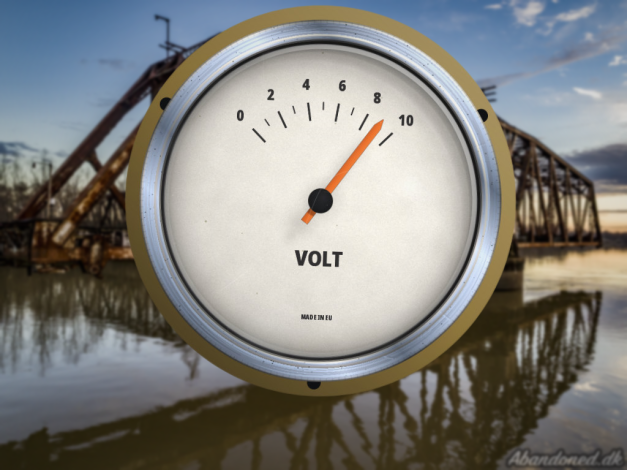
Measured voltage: 9 V
